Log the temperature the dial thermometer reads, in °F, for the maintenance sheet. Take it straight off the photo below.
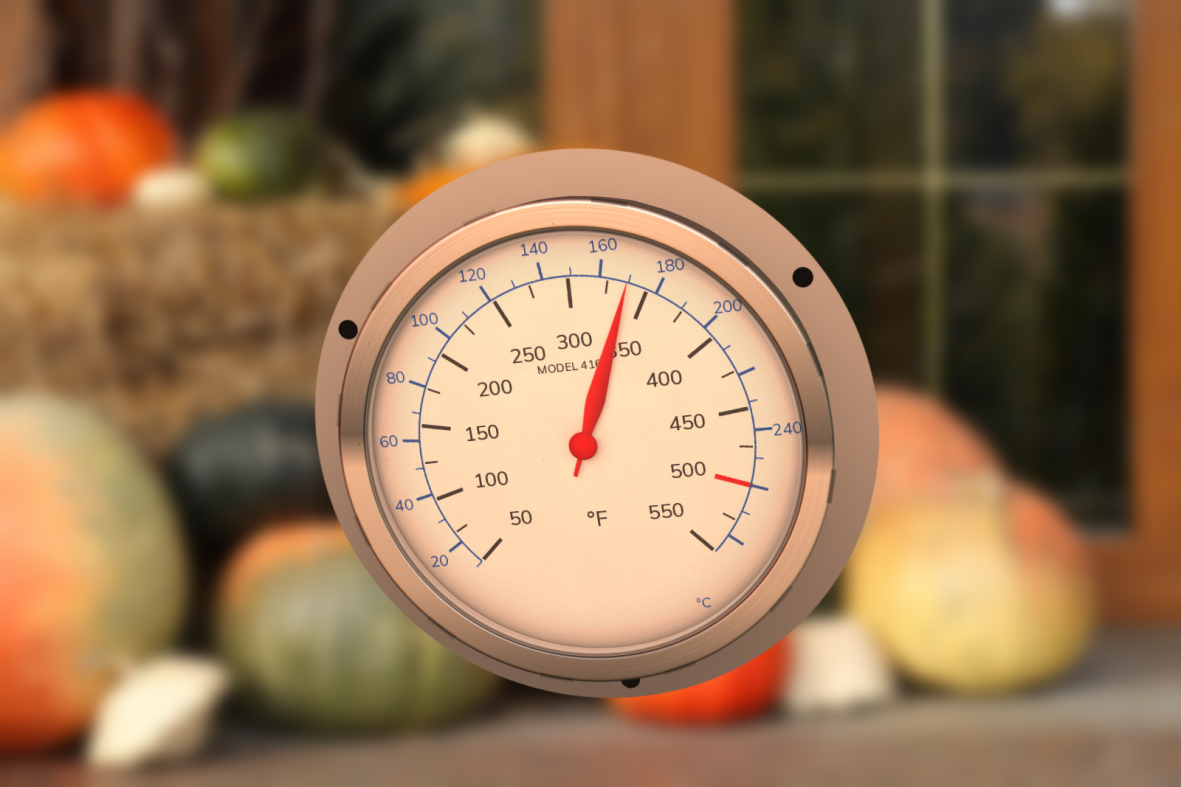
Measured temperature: 337.5 °F
